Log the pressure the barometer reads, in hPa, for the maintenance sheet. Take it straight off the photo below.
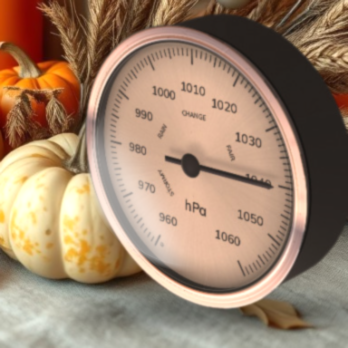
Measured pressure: 1040 hPa
